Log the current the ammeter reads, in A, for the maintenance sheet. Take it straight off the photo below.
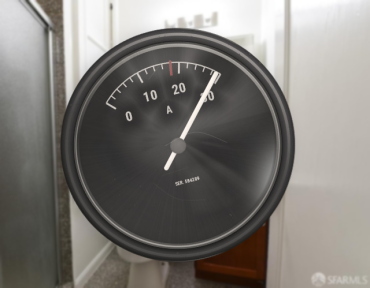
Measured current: 29 A
